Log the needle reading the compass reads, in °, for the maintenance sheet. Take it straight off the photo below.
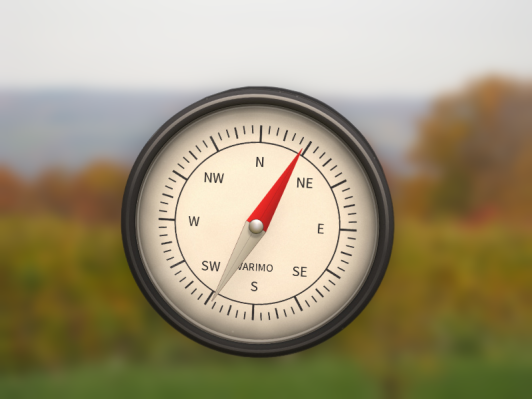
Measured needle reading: 27.5 °
